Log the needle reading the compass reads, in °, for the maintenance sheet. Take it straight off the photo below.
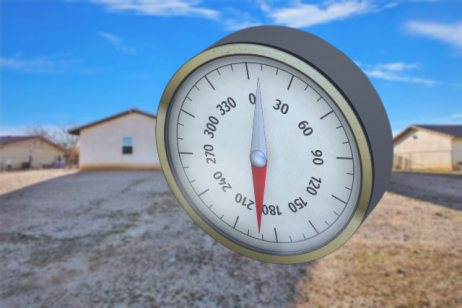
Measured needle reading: 190 °
